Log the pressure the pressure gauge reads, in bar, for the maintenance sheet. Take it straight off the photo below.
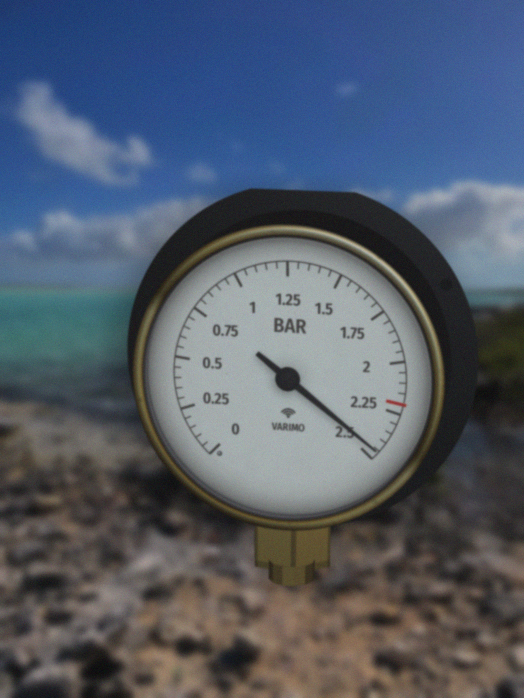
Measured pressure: 2.45 bar
